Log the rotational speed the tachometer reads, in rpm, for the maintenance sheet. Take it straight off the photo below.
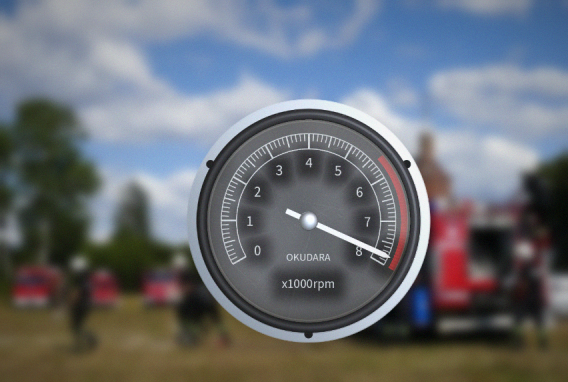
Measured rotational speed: 7800 rpm
